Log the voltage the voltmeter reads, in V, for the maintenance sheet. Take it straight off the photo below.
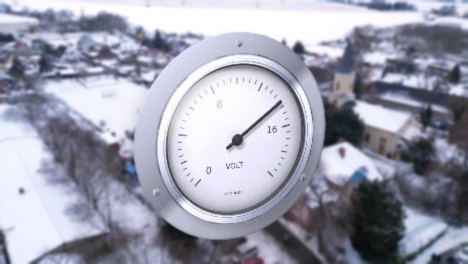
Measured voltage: 14 V
